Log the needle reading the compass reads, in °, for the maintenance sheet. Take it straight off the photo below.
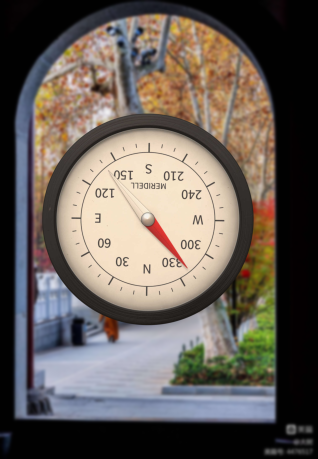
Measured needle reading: 320 °
